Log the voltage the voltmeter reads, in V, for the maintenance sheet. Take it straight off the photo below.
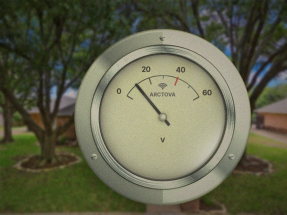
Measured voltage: 10 V
